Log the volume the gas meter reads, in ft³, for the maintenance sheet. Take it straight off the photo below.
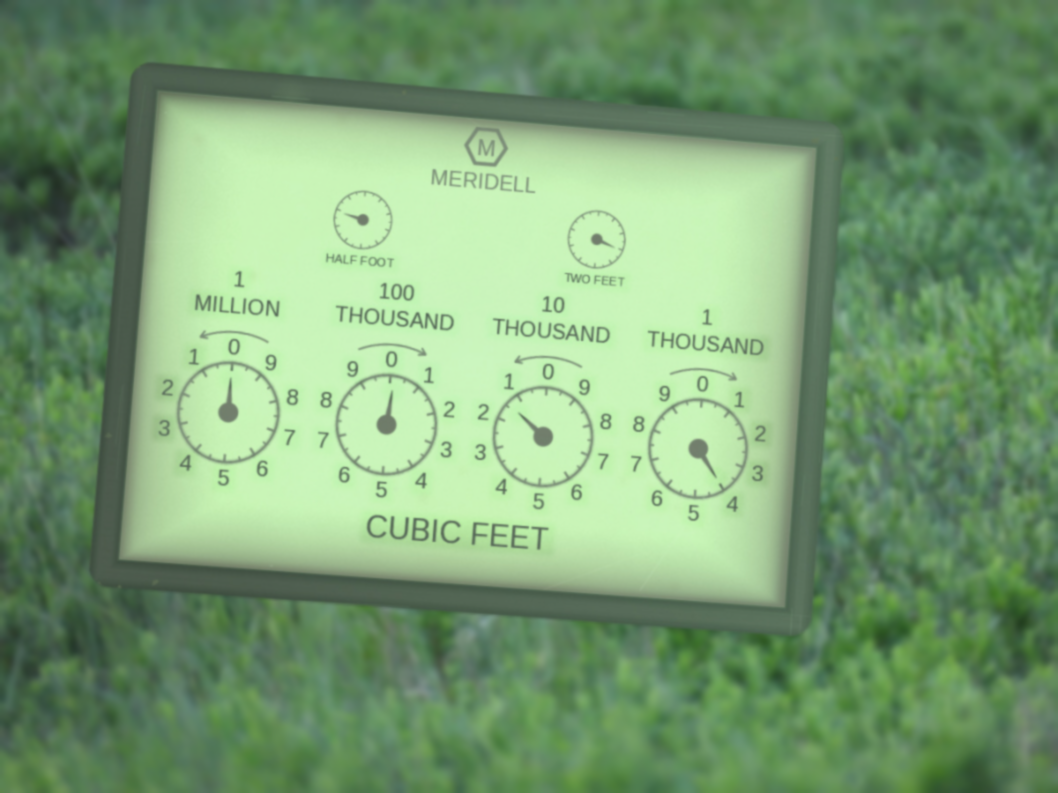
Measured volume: 1400 ft³
